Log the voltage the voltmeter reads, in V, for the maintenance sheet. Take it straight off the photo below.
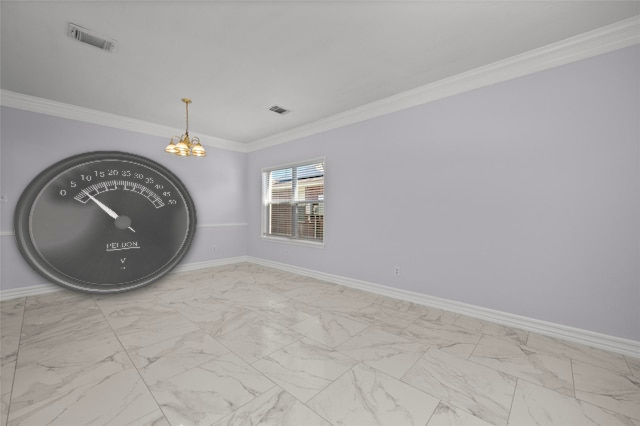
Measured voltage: 5 V
